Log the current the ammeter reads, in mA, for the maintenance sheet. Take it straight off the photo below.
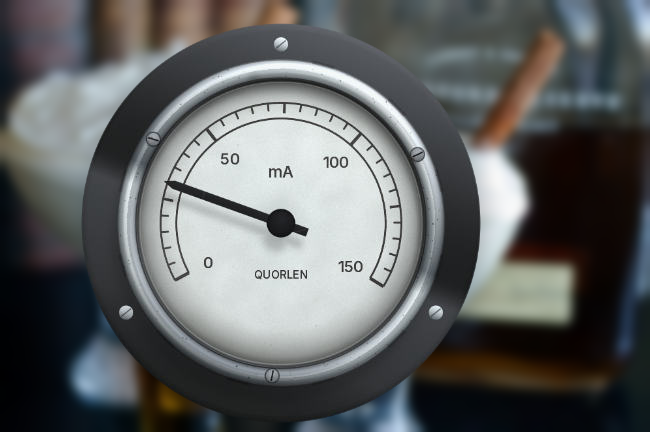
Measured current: 30 mA
